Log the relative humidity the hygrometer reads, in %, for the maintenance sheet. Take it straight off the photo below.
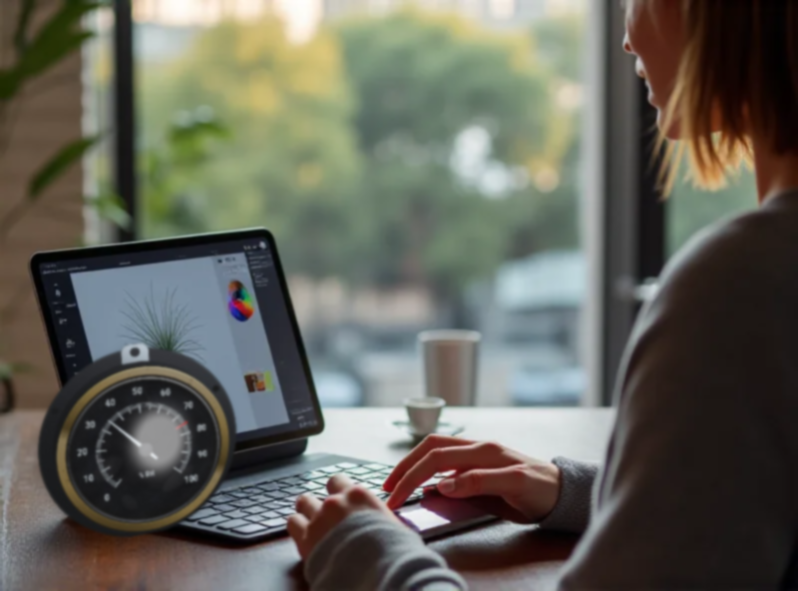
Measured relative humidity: 35 %
